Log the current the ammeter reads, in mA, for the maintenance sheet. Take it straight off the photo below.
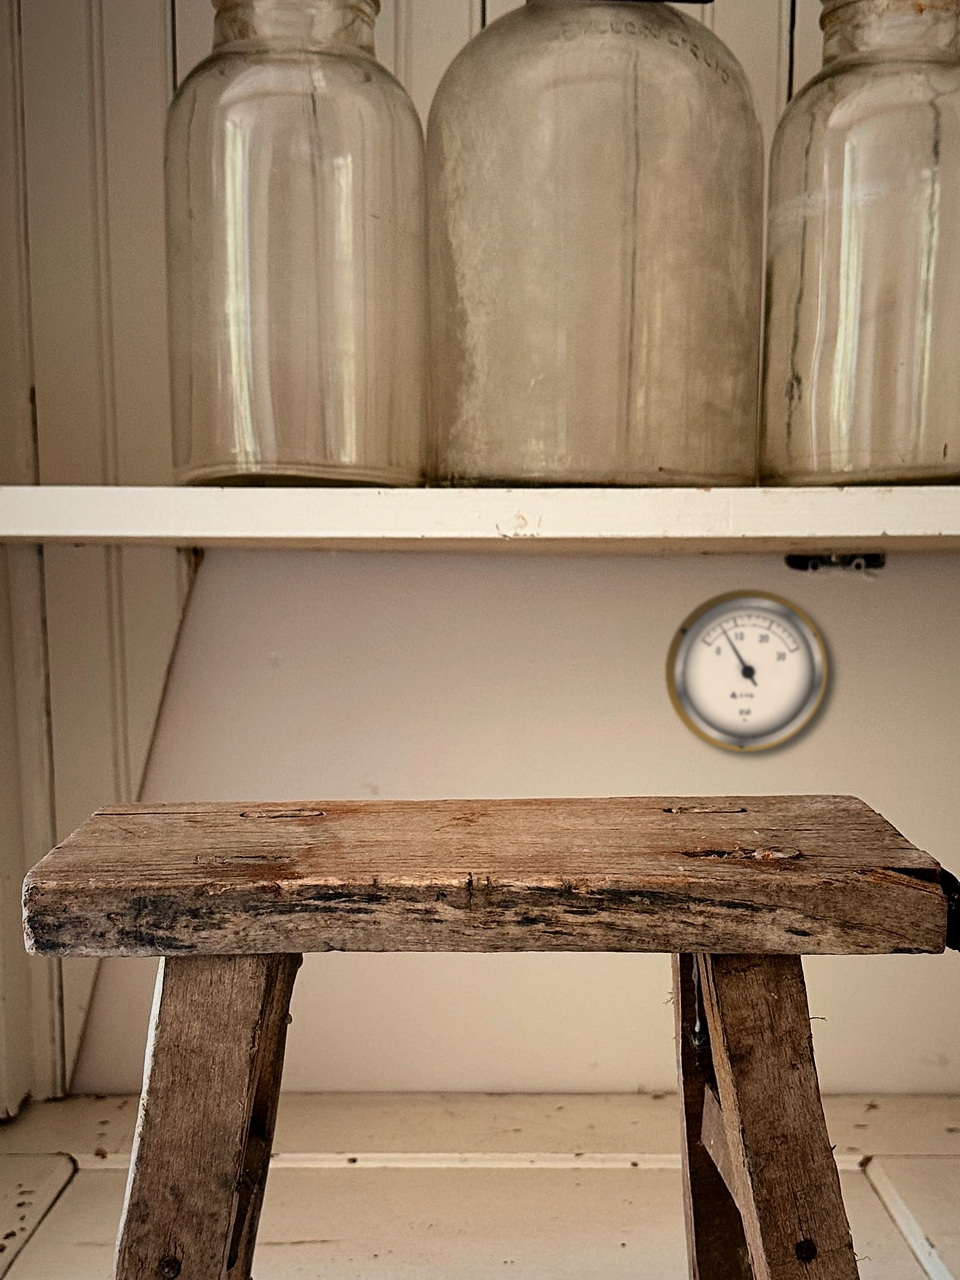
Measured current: 6 mA
